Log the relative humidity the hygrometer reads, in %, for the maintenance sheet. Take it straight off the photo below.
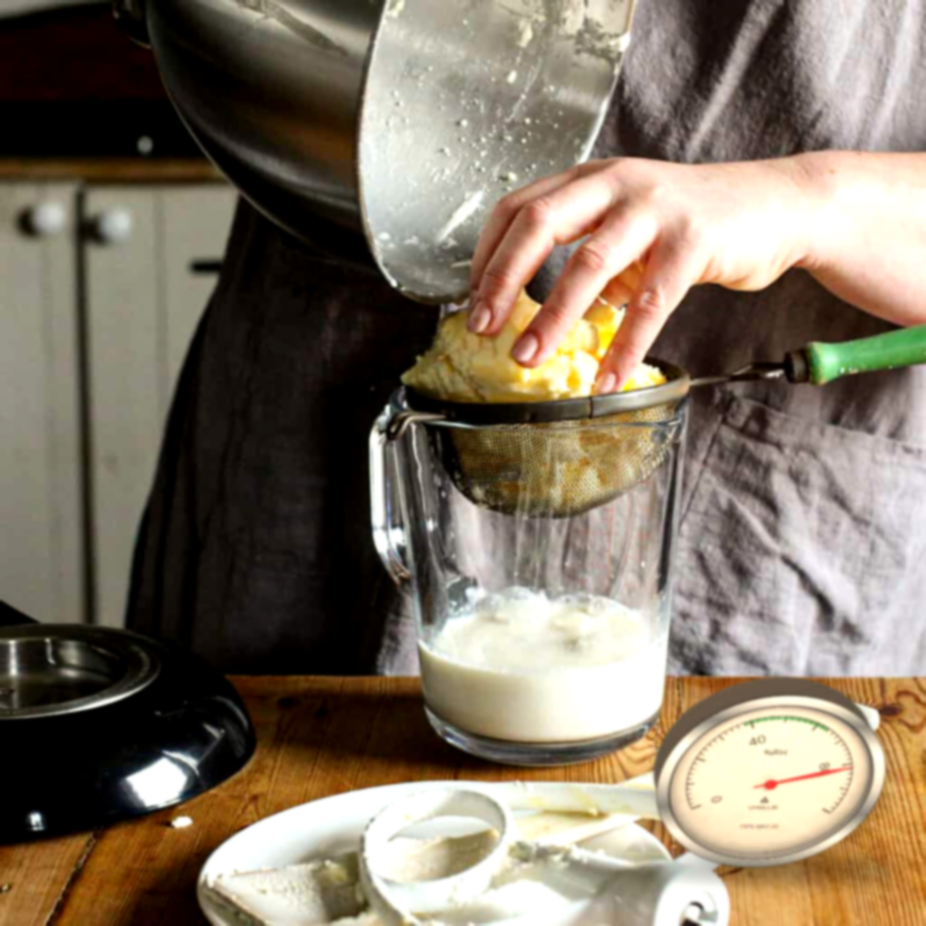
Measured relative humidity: 80 %
